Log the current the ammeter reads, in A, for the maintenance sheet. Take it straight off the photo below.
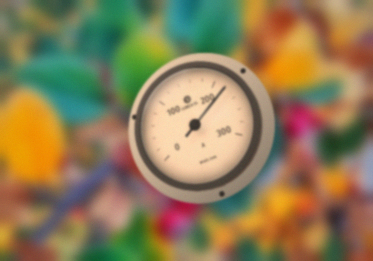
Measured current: 220 A
